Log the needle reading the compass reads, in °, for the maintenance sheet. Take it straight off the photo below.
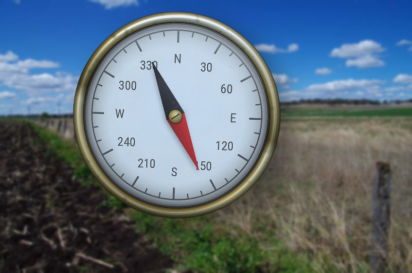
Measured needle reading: 155 °
